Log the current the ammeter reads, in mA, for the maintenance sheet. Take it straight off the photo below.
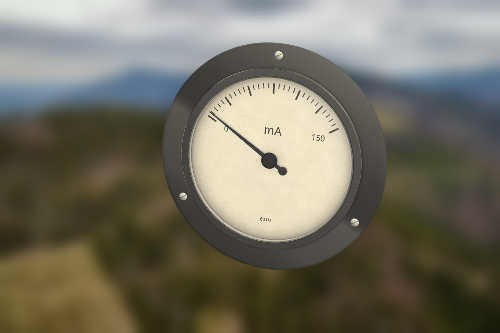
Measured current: 5 mA
